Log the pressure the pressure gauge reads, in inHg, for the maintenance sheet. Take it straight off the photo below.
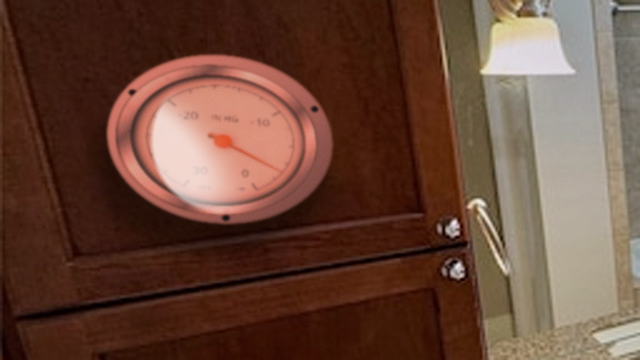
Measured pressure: -3 inHg
